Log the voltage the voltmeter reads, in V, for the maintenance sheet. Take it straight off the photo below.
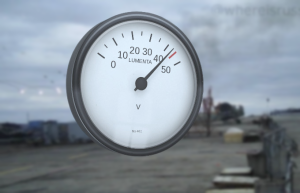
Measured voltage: 42.5 V
